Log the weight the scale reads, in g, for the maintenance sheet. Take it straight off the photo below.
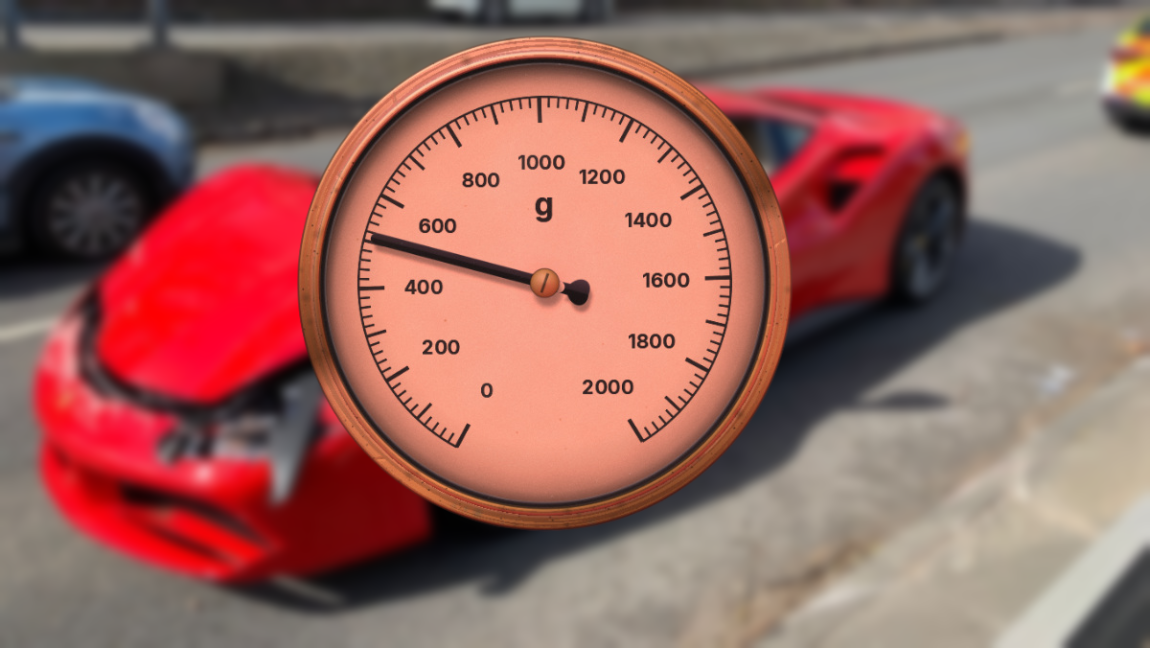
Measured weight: 510 g
